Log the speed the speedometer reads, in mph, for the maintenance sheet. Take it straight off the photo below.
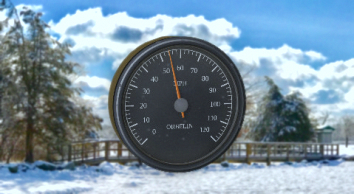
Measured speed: 54 mph
